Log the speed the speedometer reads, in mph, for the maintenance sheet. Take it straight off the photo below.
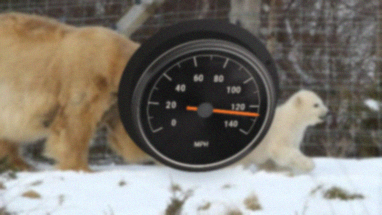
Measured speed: 125 mph
